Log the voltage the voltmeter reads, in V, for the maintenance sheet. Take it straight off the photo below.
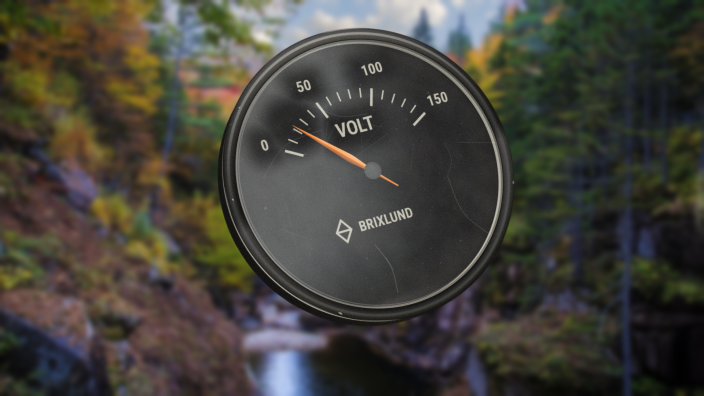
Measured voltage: 20 V
